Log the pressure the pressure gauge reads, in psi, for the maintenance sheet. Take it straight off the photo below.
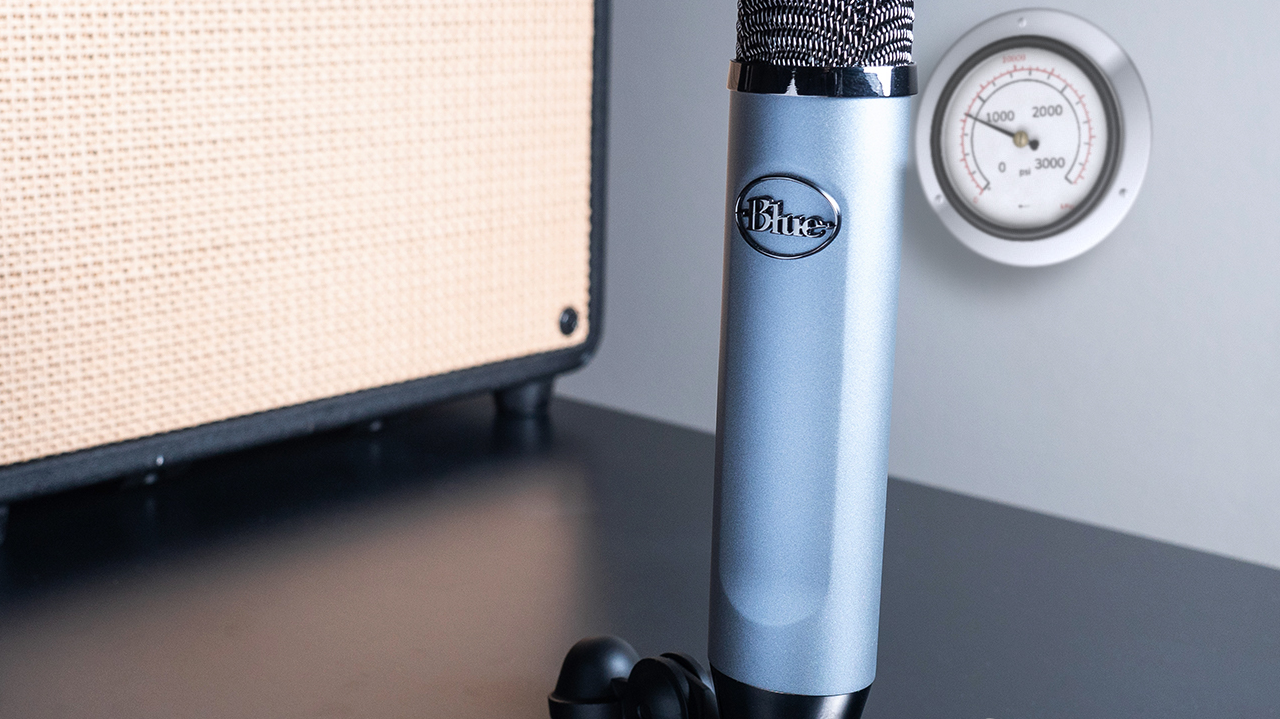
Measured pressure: 800 psi
